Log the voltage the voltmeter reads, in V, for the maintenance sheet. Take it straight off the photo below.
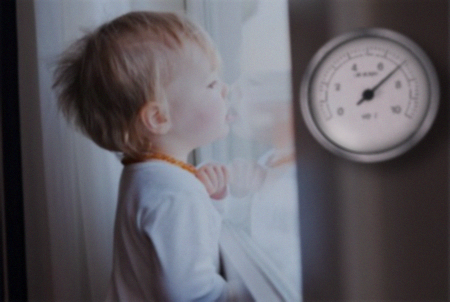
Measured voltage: 7 V
